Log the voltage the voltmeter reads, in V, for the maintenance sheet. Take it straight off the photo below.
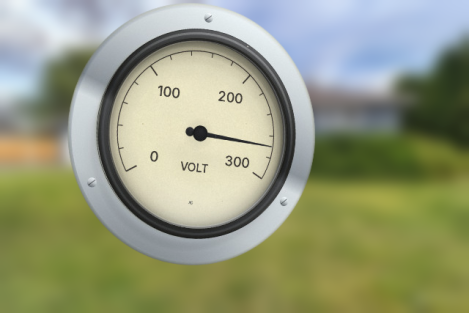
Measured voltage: 270 V
